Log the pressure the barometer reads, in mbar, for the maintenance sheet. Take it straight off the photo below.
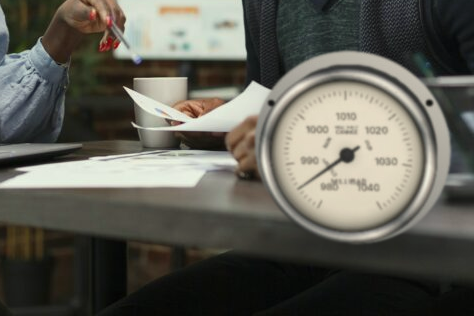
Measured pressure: 985 mbar
